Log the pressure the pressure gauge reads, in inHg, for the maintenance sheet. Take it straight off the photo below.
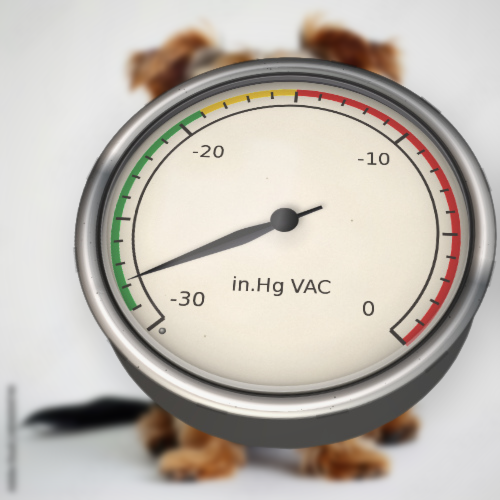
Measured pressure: -28 inHg
